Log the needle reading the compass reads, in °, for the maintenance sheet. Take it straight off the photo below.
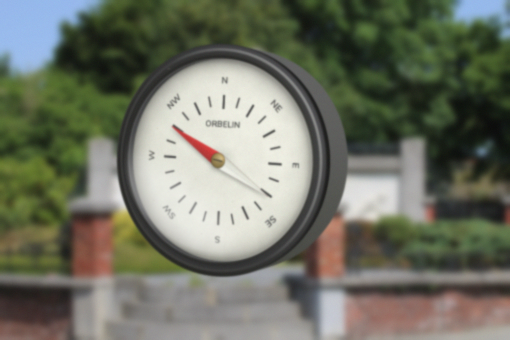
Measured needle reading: 300 °
